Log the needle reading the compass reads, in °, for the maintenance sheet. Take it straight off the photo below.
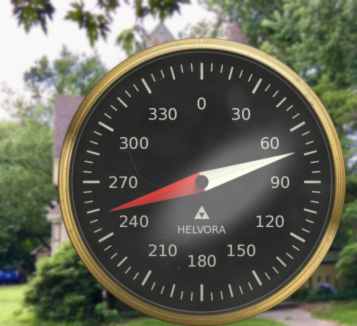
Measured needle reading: 252.5 °
